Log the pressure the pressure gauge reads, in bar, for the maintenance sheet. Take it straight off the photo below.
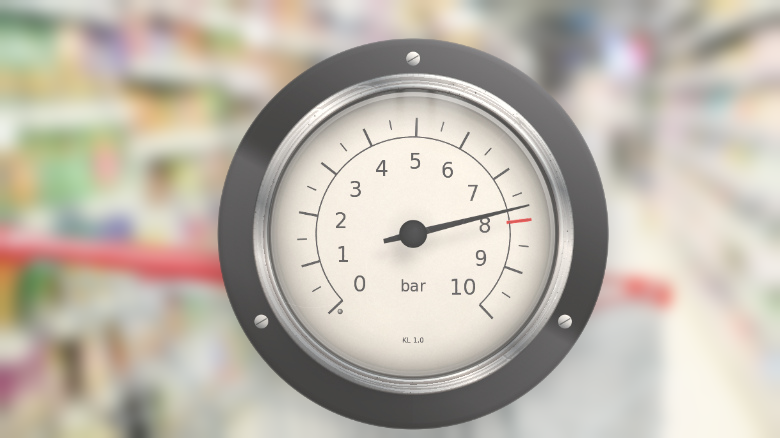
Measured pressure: 7.75 bar
